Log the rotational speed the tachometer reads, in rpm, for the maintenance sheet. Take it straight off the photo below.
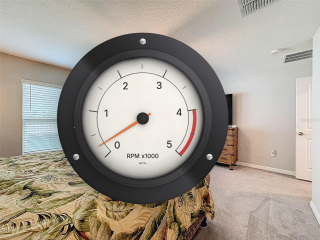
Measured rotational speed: 250 rpm
